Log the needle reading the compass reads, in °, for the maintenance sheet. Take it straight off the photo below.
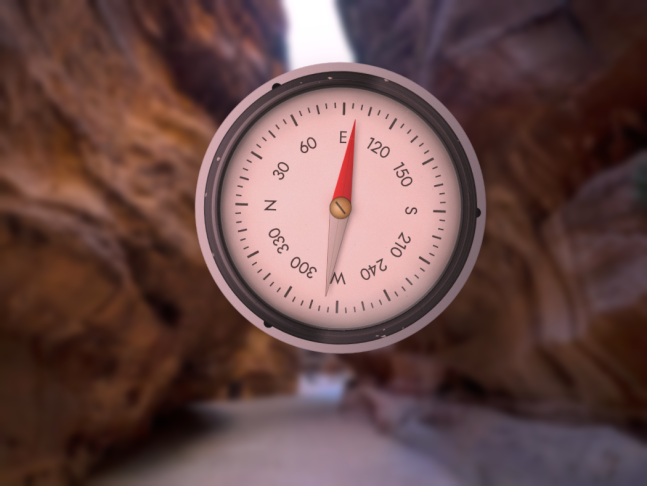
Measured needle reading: 97.5 °
